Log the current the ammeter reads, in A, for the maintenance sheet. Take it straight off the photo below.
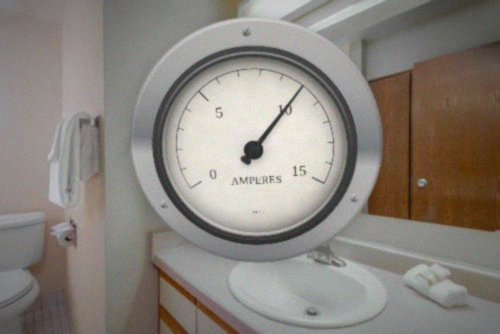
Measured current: 10 A
